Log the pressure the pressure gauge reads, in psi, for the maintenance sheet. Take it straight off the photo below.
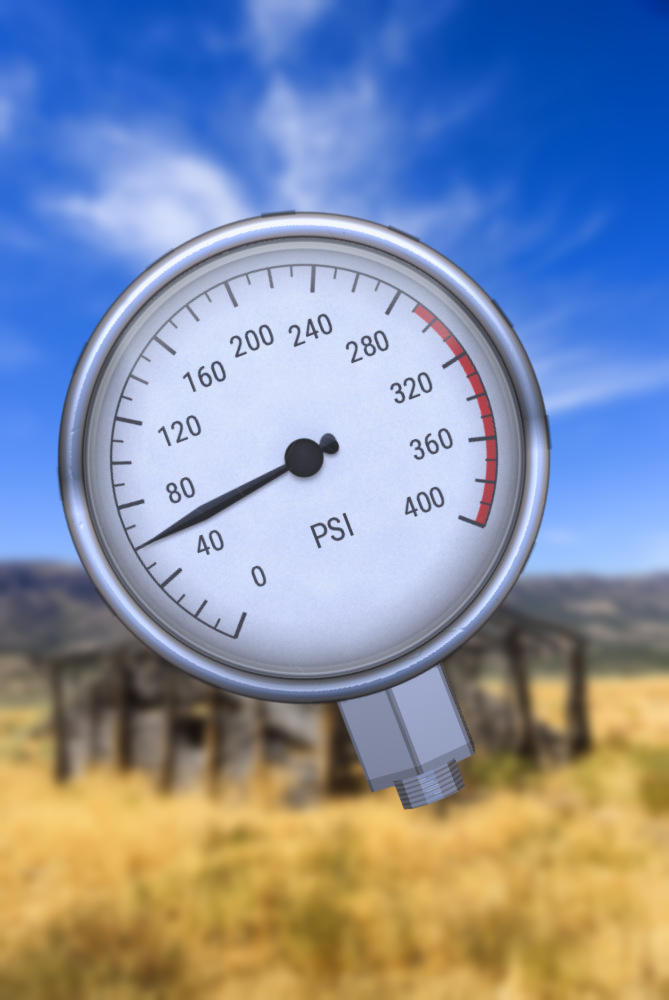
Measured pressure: 60 psi
